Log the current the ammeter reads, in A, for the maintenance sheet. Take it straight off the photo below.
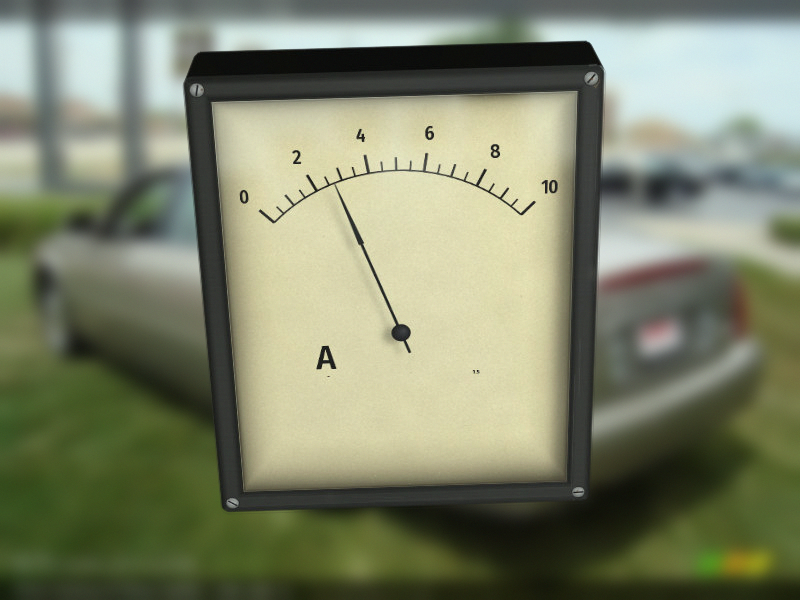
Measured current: 2.75 A
